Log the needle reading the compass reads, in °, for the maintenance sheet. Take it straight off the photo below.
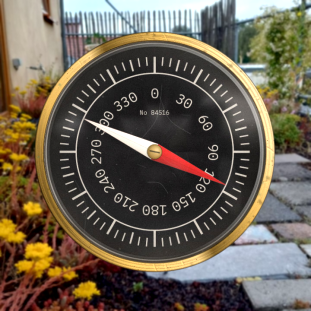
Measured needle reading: 115 °
